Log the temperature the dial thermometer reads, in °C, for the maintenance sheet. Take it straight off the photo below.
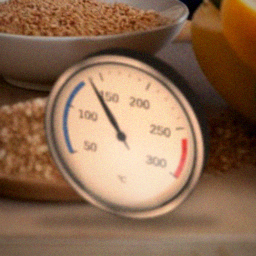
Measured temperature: 140 °C
